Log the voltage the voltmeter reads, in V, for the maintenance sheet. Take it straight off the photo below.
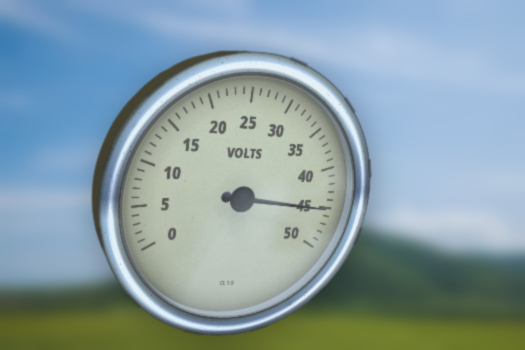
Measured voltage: 45 V
